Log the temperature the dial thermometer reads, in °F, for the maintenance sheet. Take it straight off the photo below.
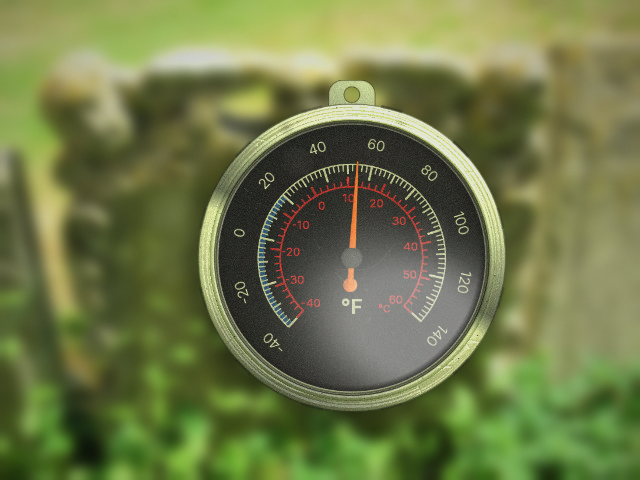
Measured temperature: 54 °F
